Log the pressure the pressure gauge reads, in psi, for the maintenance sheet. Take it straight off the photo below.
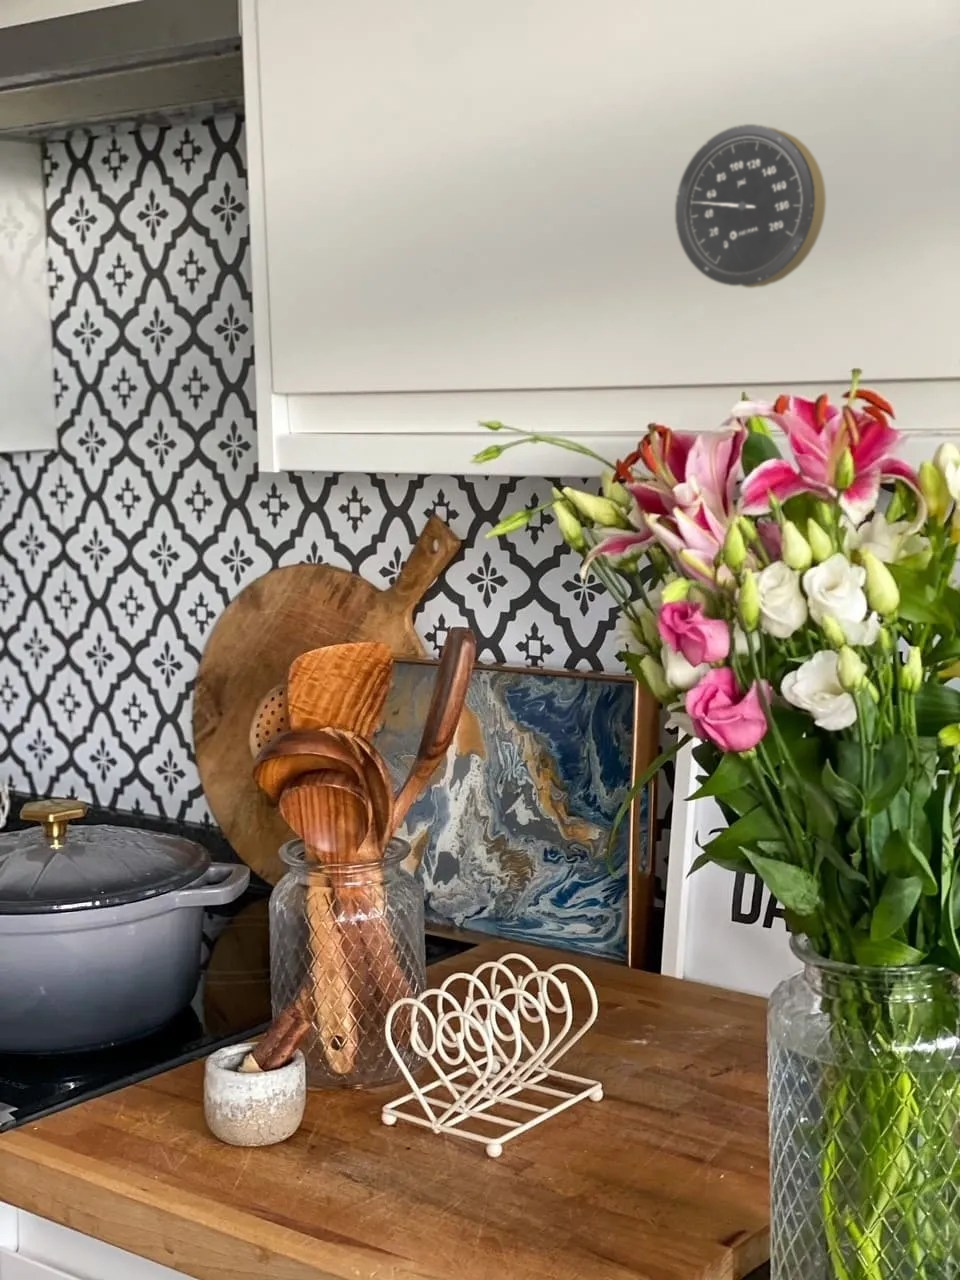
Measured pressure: 50 psi
